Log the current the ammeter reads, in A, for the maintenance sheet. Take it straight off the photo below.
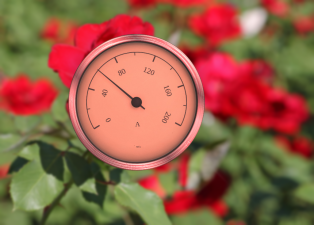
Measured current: 60 A
